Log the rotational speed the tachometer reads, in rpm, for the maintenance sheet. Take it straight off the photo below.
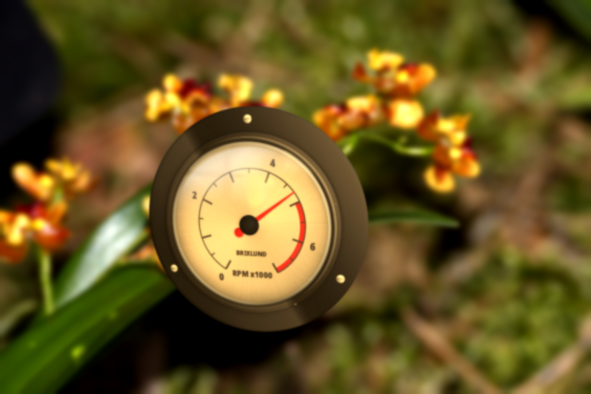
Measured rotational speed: 4750 rpm
